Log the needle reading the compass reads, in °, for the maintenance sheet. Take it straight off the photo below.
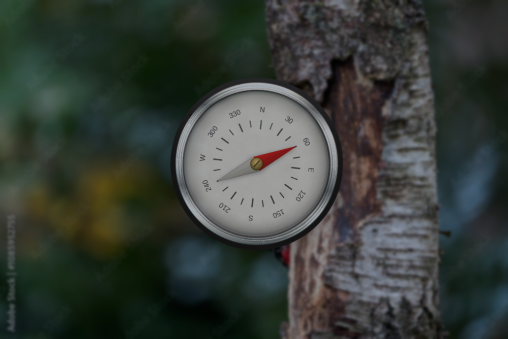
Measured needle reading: 60 °
